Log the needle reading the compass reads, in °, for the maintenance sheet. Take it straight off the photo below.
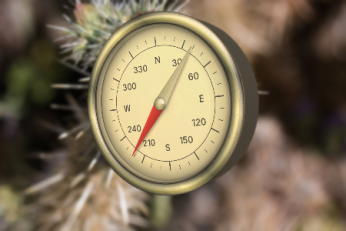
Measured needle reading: 220 °
